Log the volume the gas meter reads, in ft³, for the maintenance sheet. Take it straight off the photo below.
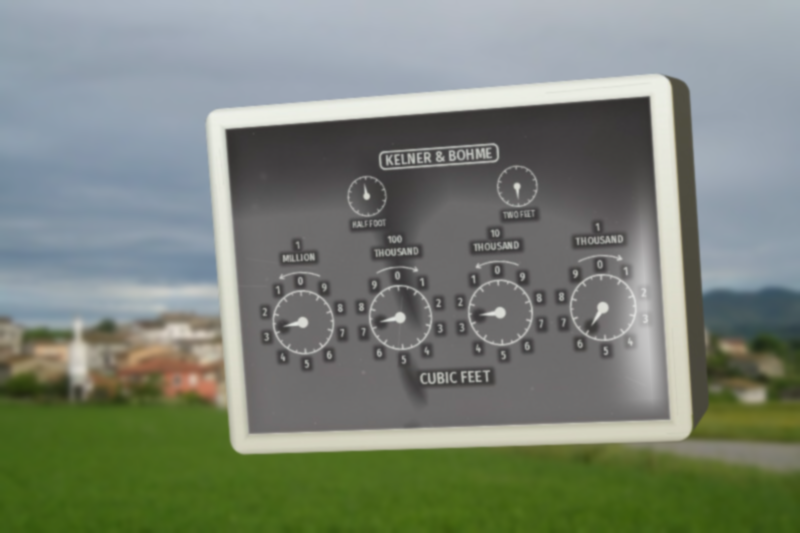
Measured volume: 272600 ft³
